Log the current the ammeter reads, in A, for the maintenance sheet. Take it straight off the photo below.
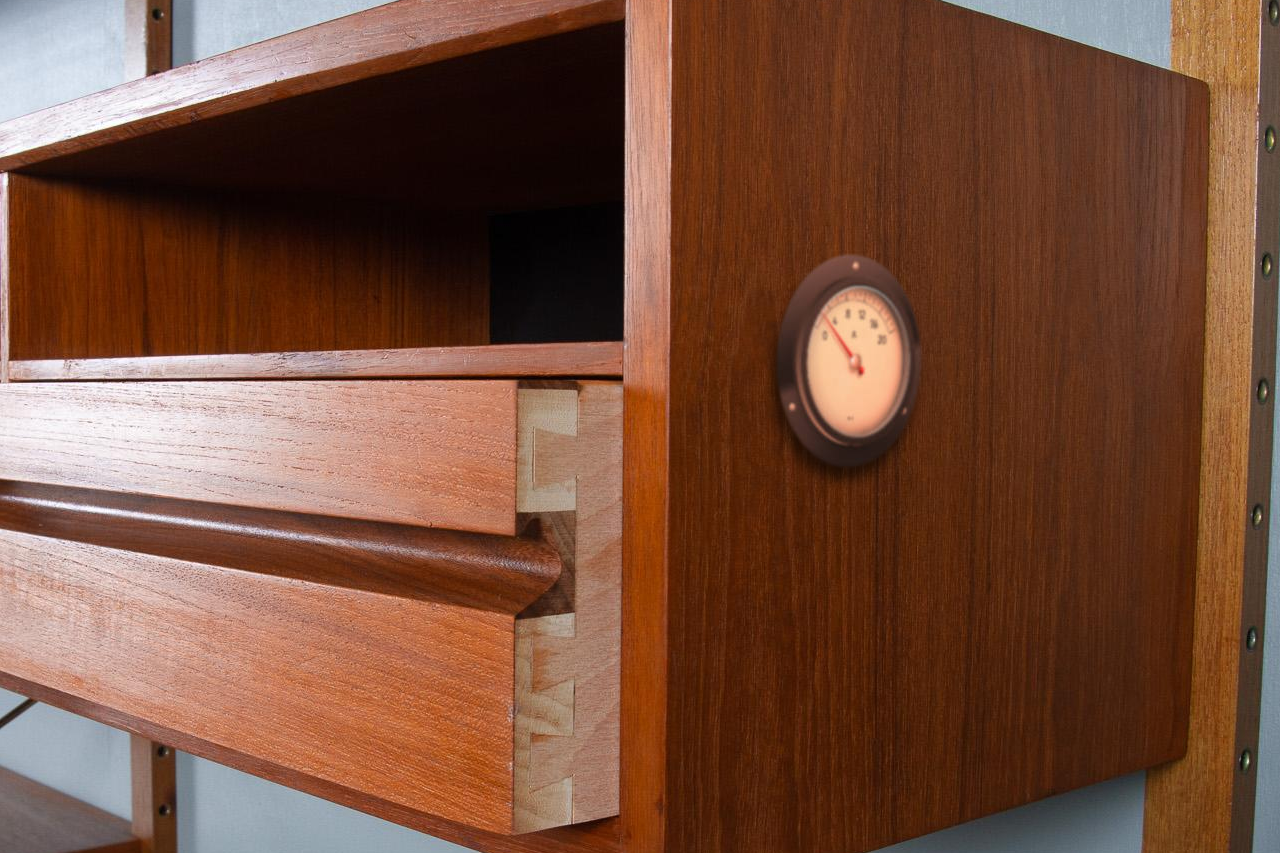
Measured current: 2 A
